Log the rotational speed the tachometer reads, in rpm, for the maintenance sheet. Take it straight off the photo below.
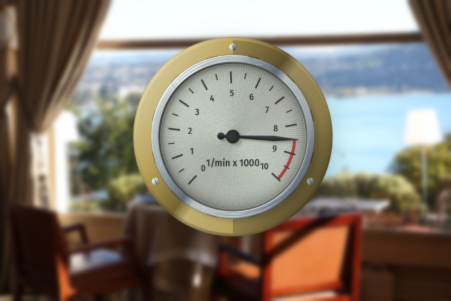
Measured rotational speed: 8500 rpm
